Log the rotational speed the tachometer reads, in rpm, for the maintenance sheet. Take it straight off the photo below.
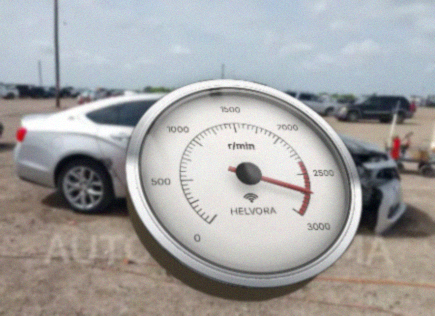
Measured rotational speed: 2750 rpm
